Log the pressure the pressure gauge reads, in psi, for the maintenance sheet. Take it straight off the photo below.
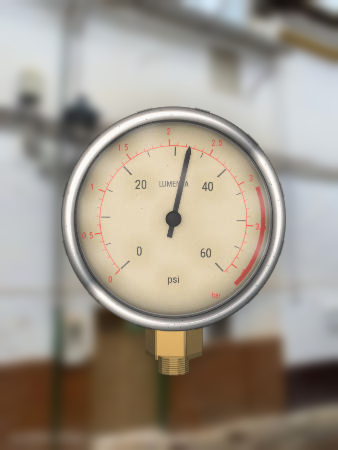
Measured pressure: 32.5 psi
